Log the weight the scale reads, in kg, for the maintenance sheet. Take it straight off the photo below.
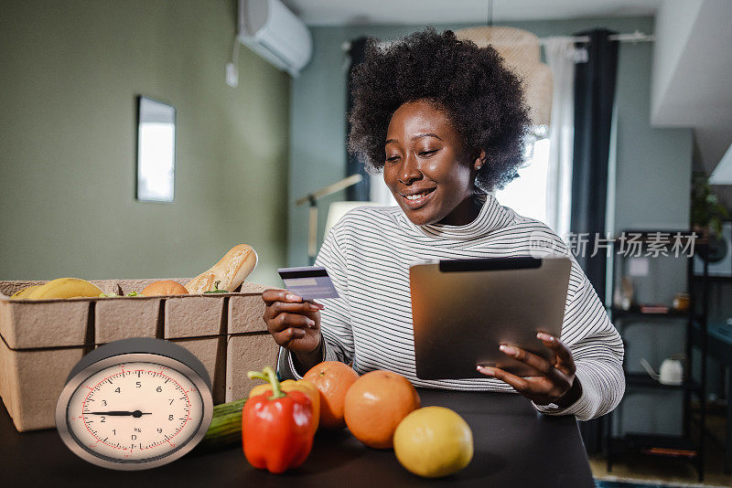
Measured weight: 2.5 kg
